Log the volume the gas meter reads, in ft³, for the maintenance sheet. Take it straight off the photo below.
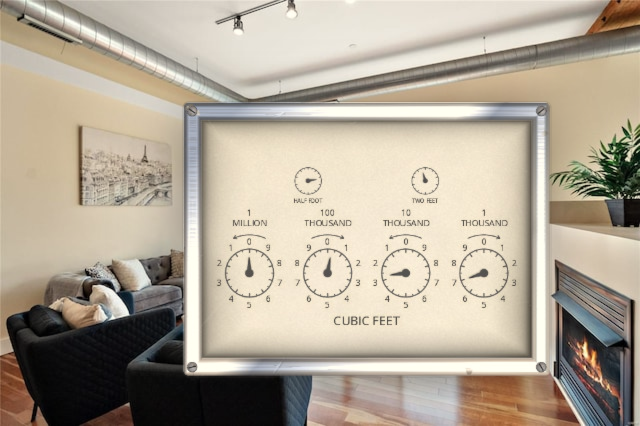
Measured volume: 2700 ft³
